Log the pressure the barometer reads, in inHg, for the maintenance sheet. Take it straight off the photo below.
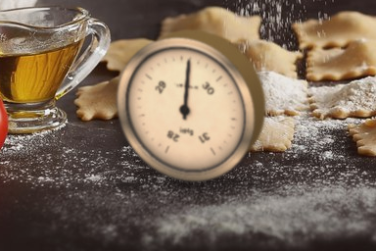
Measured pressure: 29.6 inHg
